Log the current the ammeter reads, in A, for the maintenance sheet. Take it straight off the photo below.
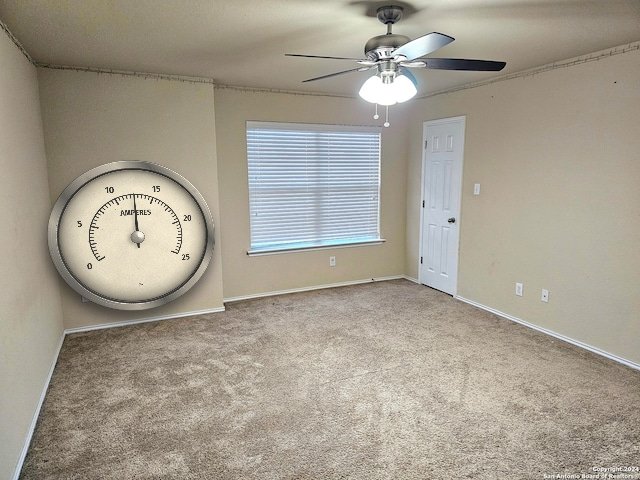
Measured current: 12.5 A
